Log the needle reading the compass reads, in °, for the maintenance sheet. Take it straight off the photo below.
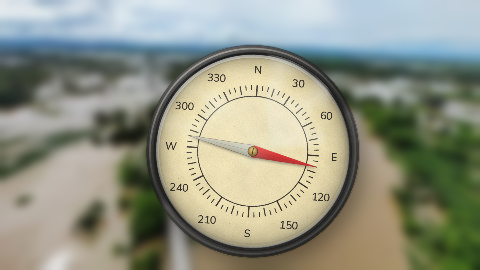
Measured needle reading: 100 °
